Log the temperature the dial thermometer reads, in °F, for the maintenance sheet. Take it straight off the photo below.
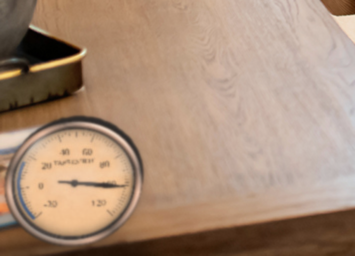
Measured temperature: 100 °F
